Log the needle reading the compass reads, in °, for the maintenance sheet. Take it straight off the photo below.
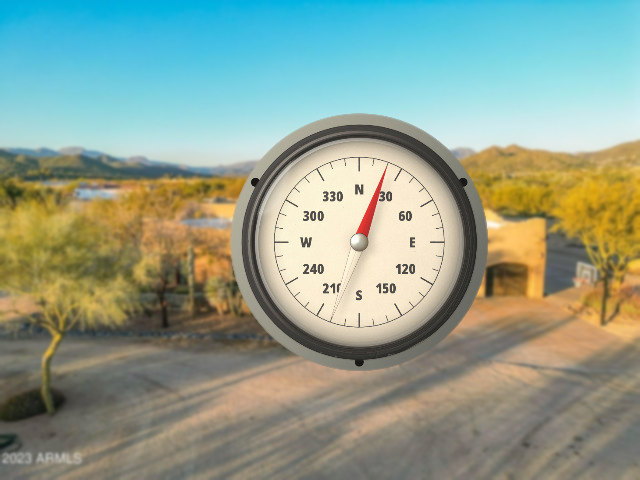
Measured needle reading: 20 °
